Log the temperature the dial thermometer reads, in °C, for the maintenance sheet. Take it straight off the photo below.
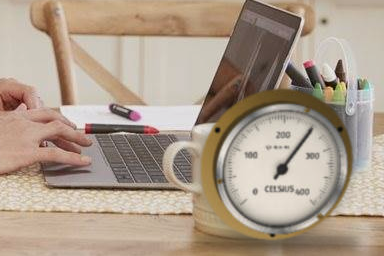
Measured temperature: 250 °C
